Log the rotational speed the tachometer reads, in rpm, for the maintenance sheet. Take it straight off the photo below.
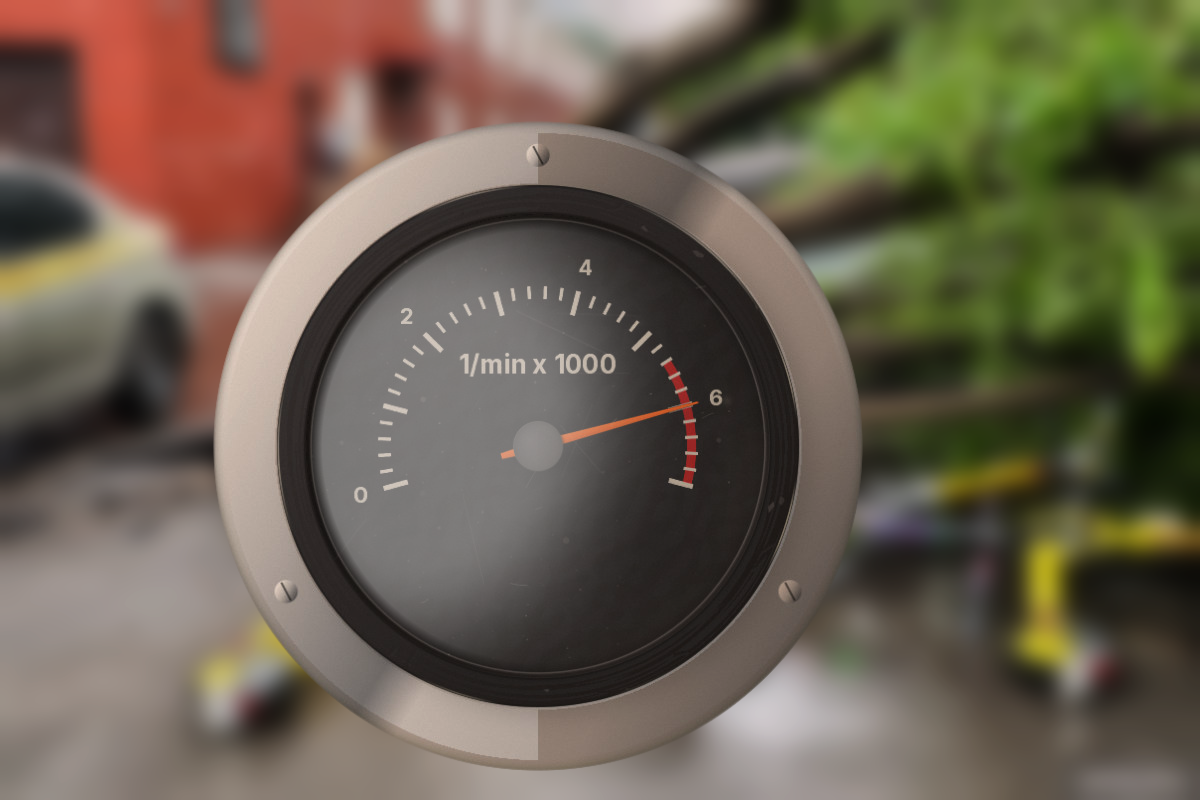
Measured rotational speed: 6000 rpm
